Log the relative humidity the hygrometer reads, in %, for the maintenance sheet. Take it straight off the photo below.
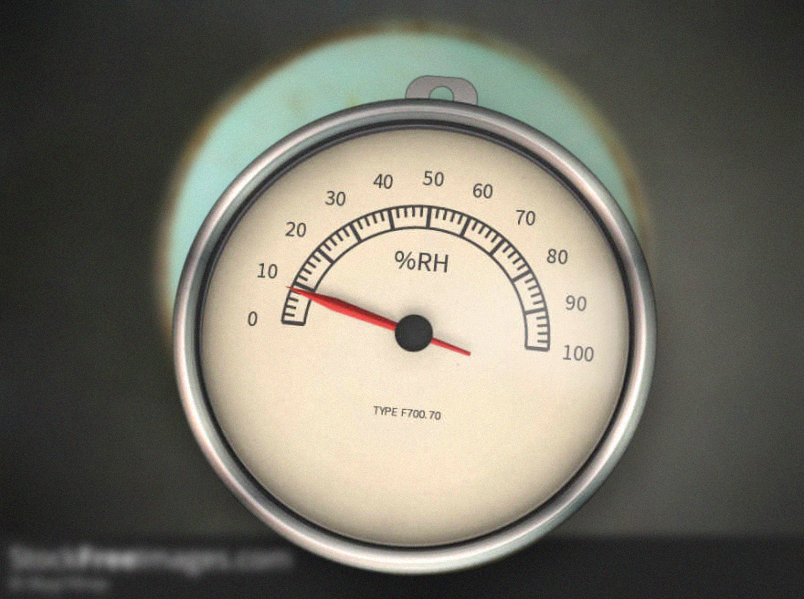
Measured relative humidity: 8 %
